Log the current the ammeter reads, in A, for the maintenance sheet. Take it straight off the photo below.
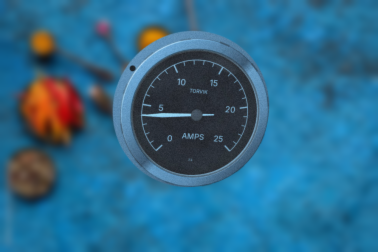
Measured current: 4 A
